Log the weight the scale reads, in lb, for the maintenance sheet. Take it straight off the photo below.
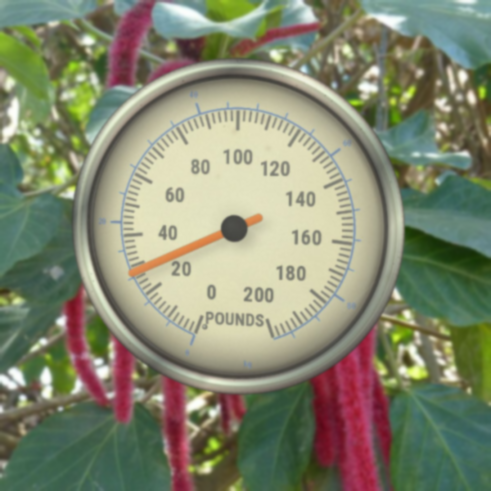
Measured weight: 28 lb
